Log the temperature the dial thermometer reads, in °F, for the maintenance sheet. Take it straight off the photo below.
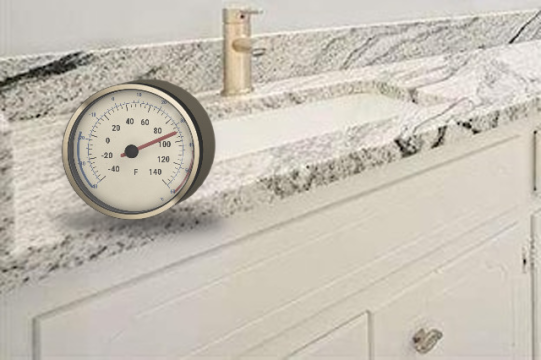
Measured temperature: 92 °F
